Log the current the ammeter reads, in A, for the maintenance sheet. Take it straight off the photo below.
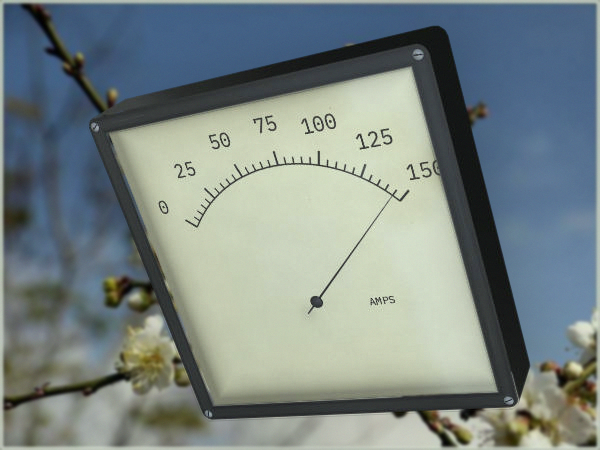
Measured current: 145 A
